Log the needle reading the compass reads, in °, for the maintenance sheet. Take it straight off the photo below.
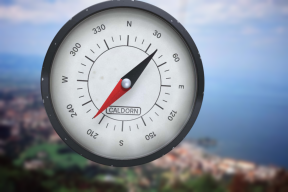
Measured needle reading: 220 °
